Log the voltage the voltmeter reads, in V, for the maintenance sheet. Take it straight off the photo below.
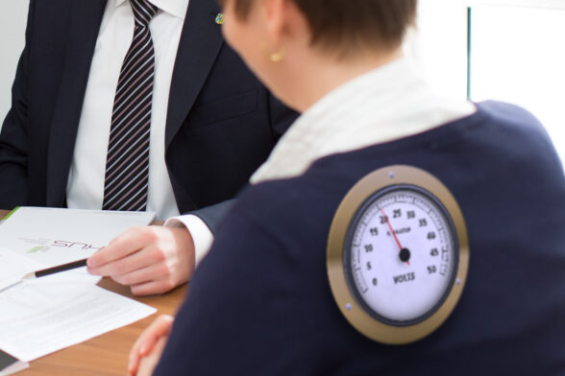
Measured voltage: 20 V
